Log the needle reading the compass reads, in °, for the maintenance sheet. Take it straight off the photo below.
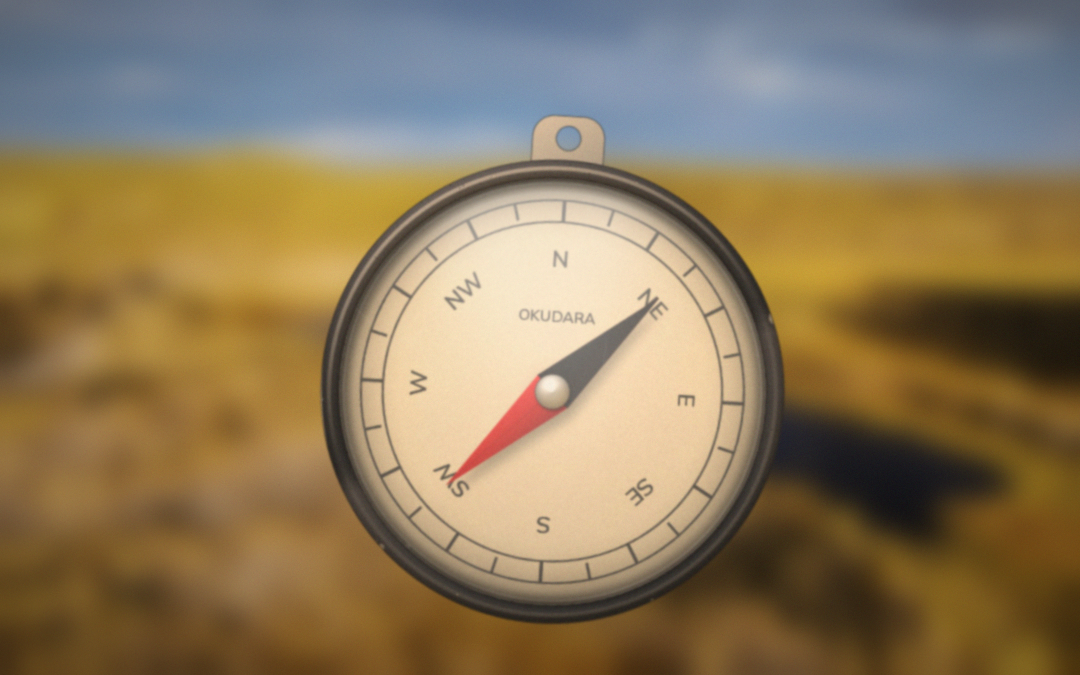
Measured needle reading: 225 °
